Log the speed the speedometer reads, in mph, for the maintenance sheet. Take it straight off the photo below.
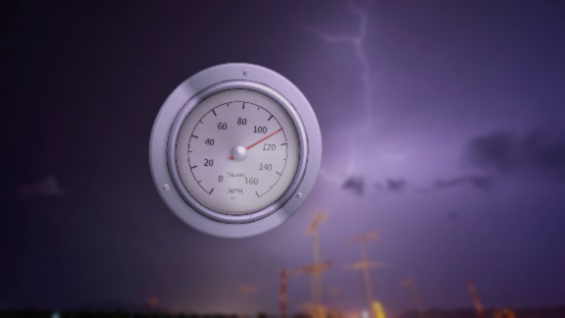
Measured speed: 110 mph
